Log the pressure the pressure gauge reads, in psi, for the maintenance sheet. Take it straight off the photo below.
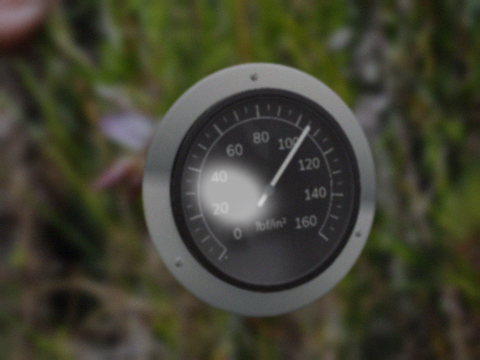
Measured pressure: 105 psi
